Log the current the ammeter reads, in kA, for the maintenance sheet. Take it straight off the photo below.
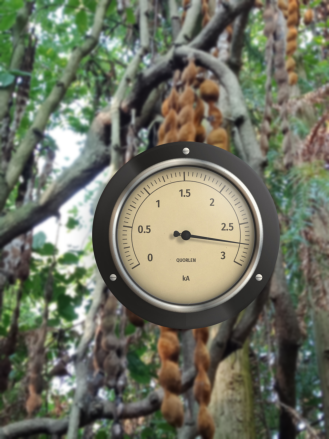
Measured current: 2.75 kA
